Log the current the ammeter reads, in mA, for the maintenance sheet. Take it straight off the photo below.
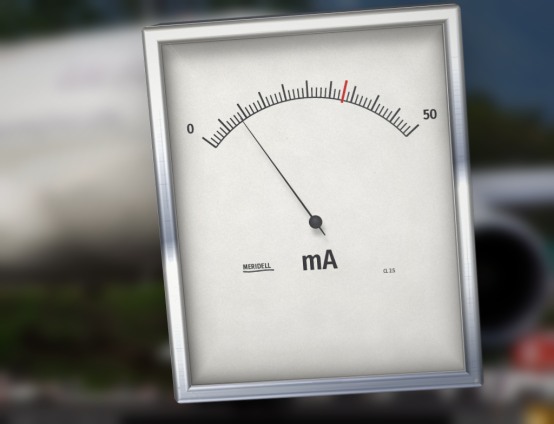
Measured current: 9 mA
